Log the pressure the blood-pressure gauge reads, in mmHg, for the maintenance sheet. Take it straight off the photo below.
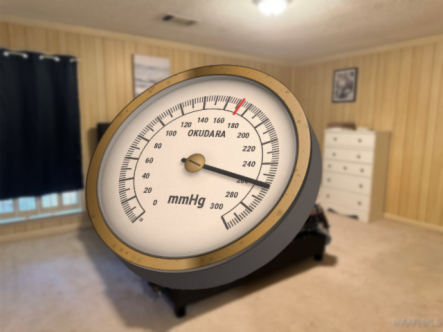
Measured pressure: 260 mmHg
